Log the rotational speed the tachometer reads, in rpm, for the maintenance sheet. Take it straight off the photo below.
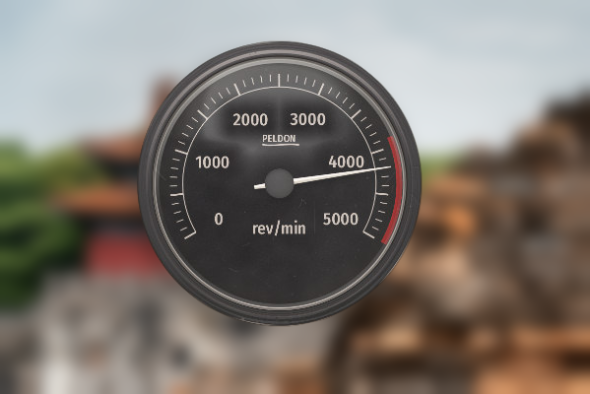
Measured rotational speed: 4200 rpm
